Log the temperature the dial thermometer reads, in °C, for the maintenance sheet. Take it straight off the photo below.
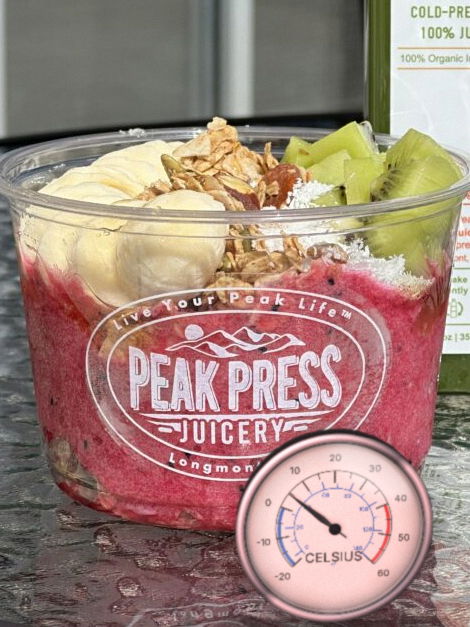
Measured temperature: 5 °C
